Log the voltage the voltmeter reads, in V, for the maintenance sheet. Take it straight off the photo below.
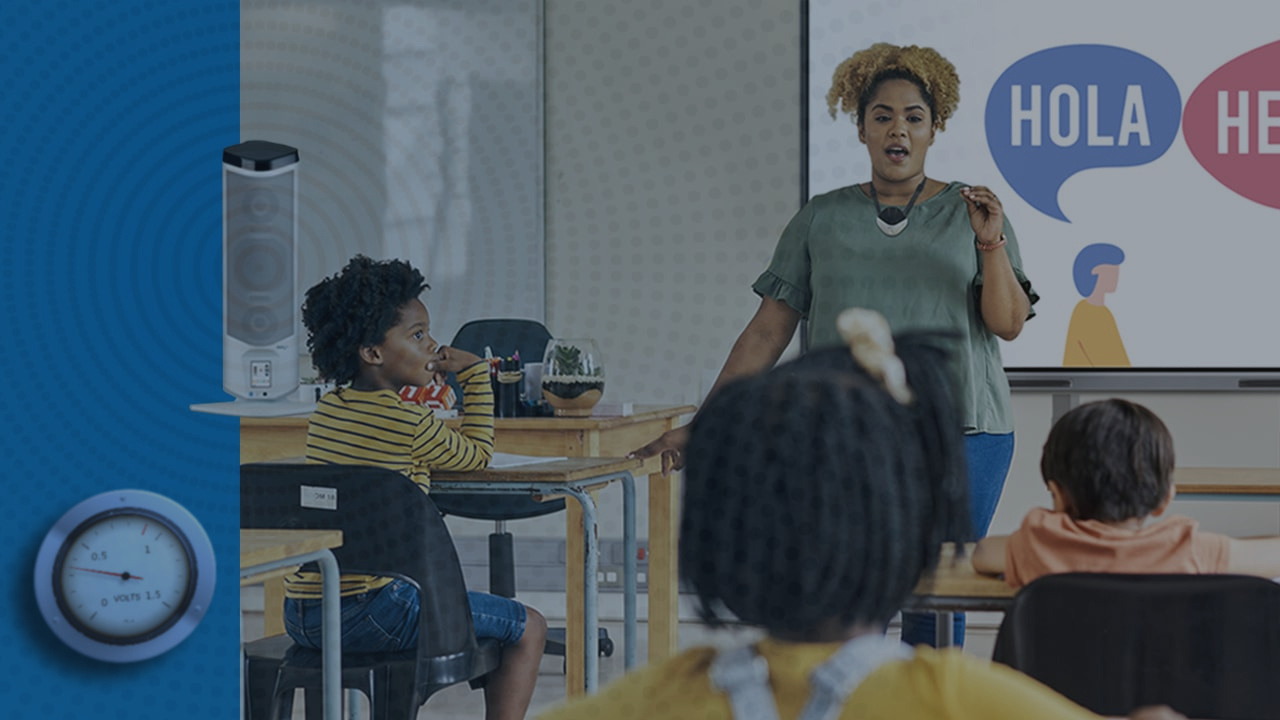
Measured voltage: 0.35 V
